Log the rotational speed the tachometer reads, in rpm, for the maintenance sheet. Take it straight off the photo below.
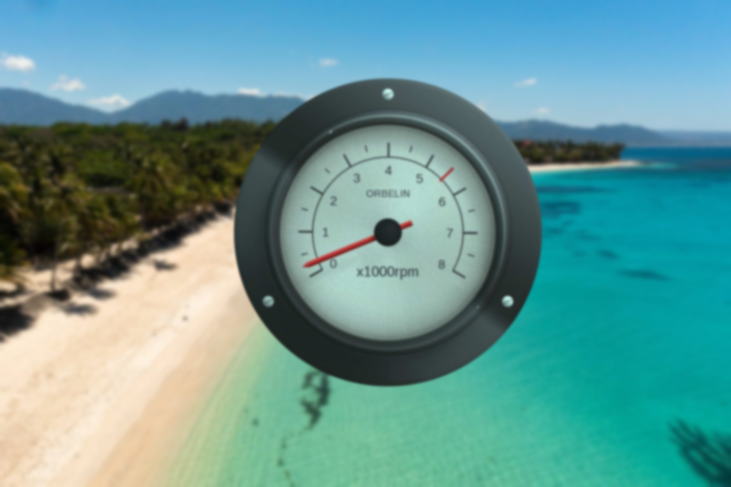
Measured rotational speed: 250 rpm
